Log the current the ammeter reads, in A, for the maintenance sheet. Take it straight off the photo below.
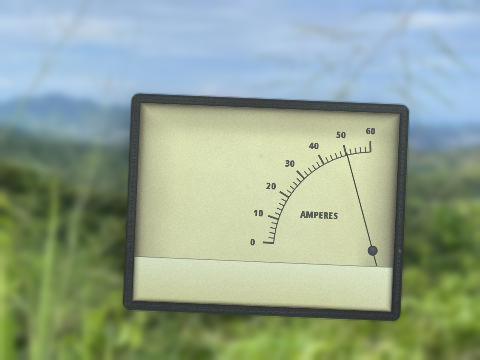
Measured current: 50 A
